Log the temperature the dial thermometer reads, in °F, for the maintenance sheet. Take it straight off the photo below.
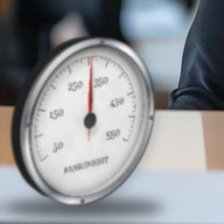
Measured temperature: 300 °F
